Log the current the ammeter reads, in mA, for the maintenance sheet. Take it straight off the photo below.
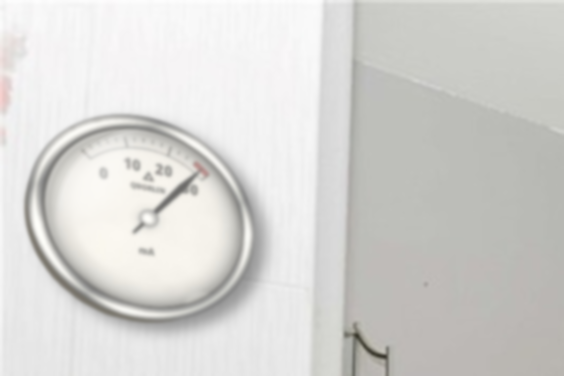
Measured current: 28 mA
